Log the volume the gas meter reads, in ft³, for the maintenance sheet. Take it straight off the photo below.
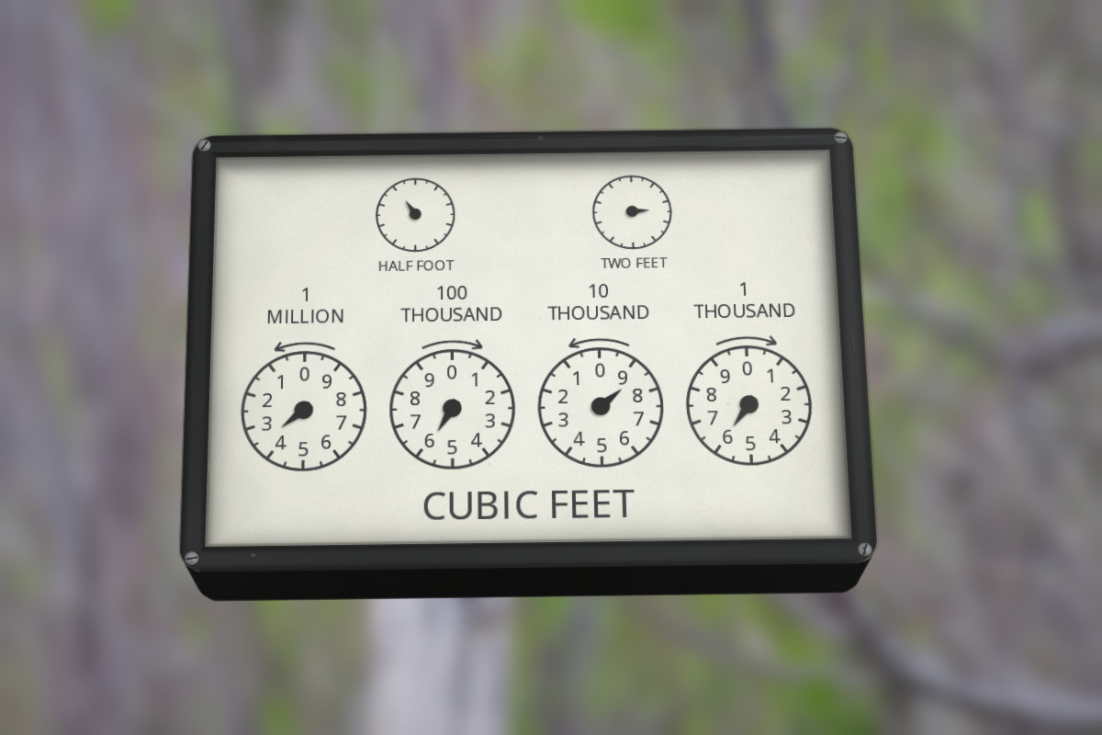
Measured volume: 358600 ft³
